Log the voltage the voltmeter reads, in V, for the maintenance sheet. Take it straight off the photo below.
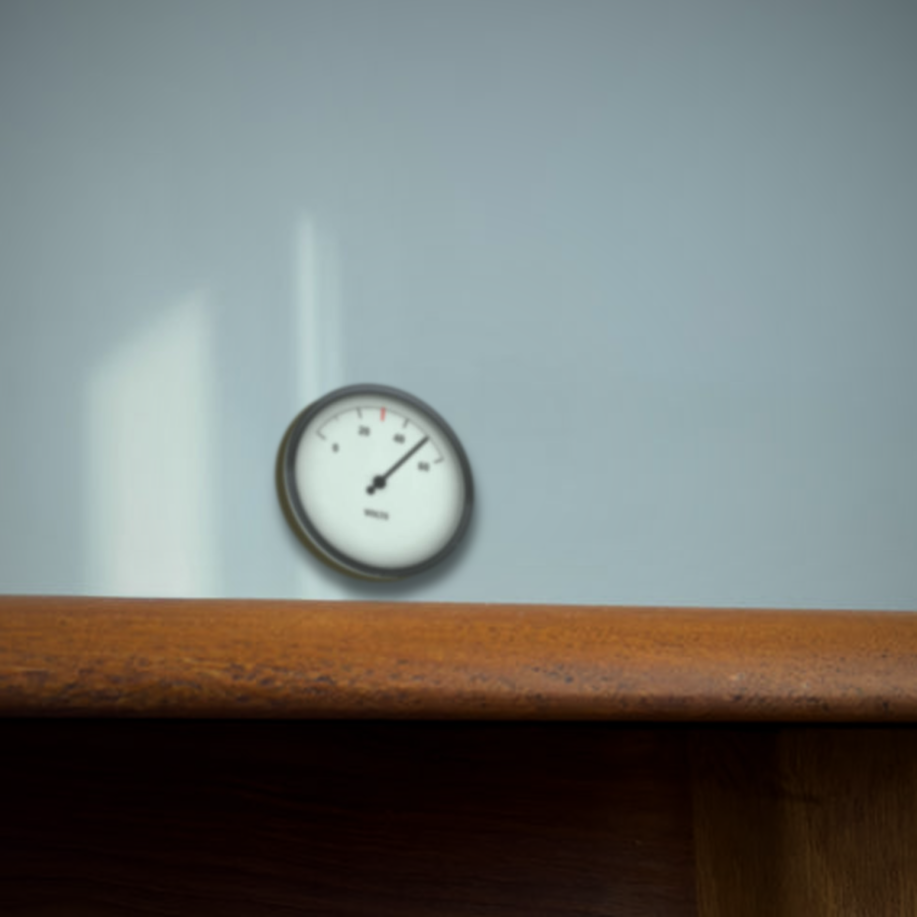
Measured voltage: 50 V
